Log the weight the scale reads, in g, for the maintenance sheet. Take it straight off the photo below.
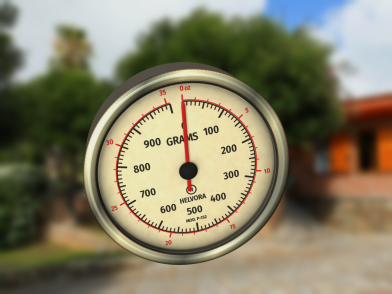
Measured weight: 0 g
